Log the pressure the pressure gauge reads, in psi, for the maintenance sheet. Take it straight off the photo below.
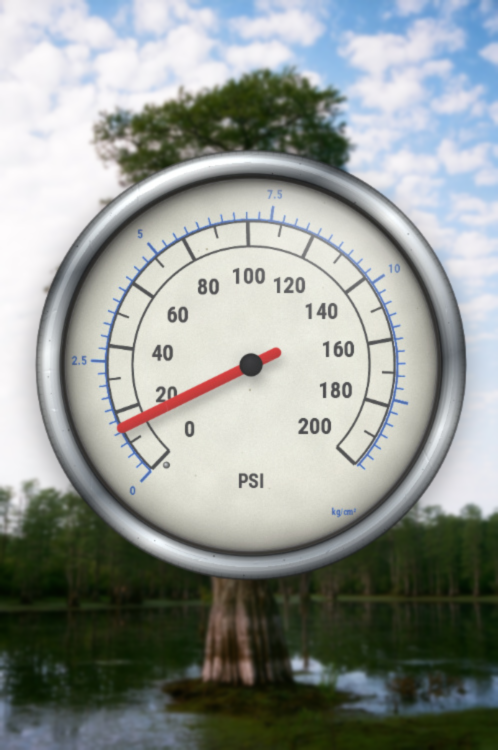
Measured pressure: 15 psi
